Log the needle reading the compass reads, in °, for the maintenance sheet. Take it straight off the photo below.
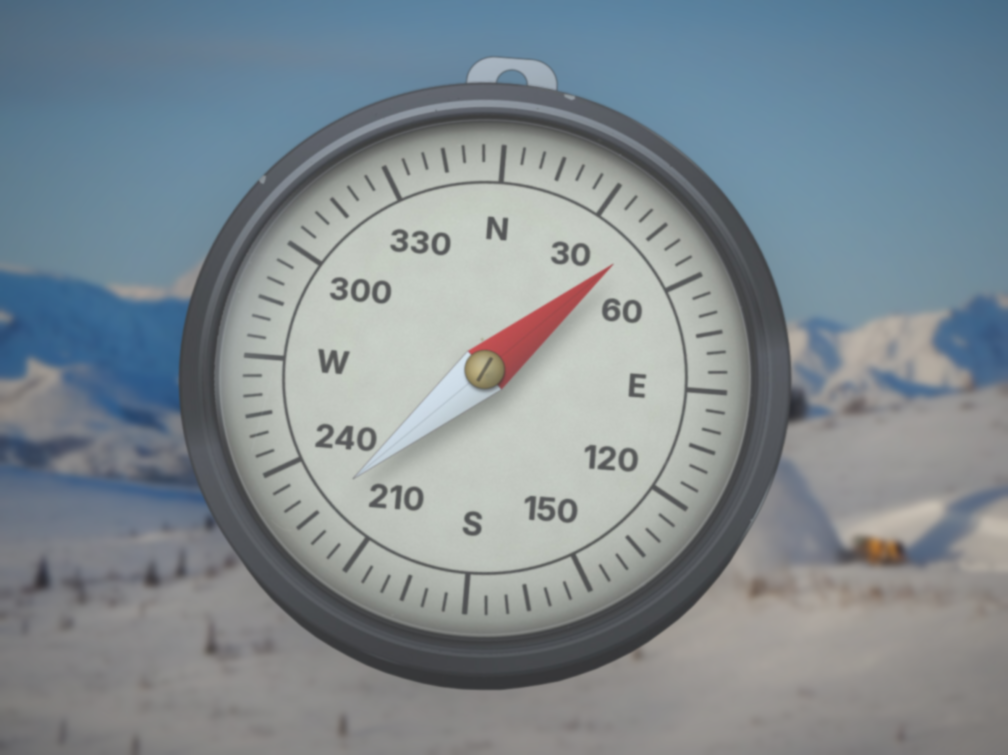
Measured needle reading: 45 °
